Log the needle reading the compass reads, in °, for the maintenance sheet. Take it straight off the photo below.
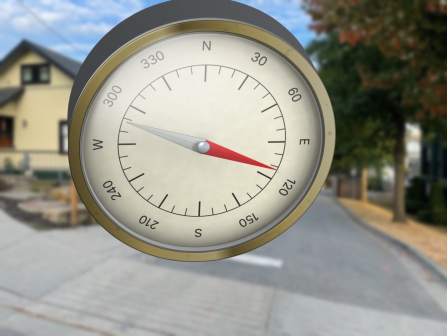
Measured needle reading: 110 °
